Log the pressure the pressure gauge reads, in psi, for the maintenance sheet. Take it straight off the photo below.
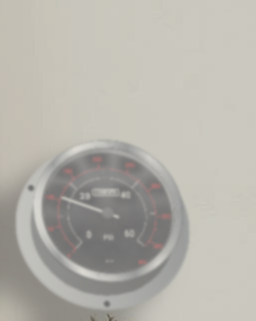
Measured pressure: 15 psi
